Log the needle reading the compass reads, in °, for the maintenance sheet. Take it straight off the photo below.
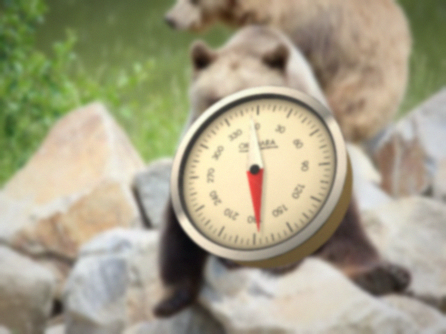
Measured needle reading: 175 °
